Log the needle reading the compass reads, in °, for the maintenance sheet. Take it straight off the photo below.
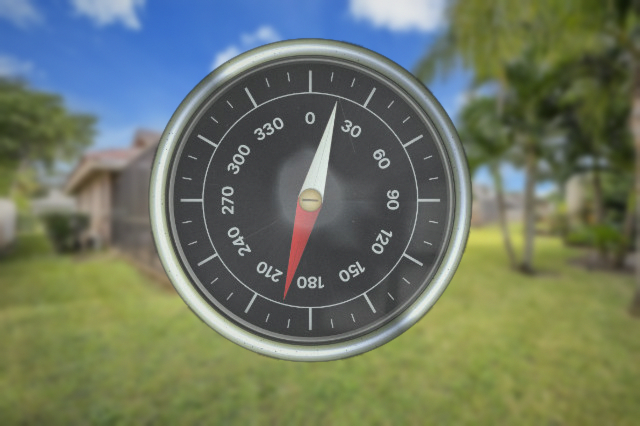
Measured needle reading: 195 °
